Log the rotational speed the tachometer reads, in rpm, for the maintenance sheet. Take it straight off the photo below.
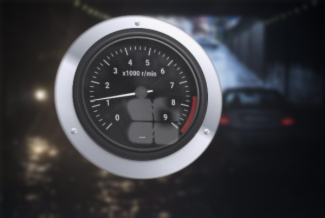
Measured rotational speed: 1200 rpm
